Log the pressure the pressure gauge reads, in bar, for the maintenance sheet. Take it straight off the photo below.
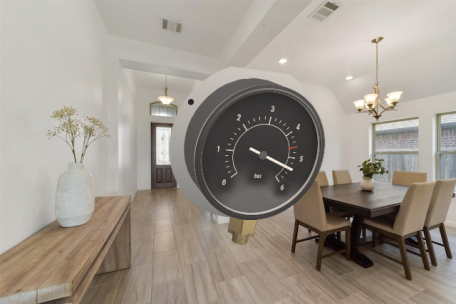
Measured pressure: 5.4 bar
